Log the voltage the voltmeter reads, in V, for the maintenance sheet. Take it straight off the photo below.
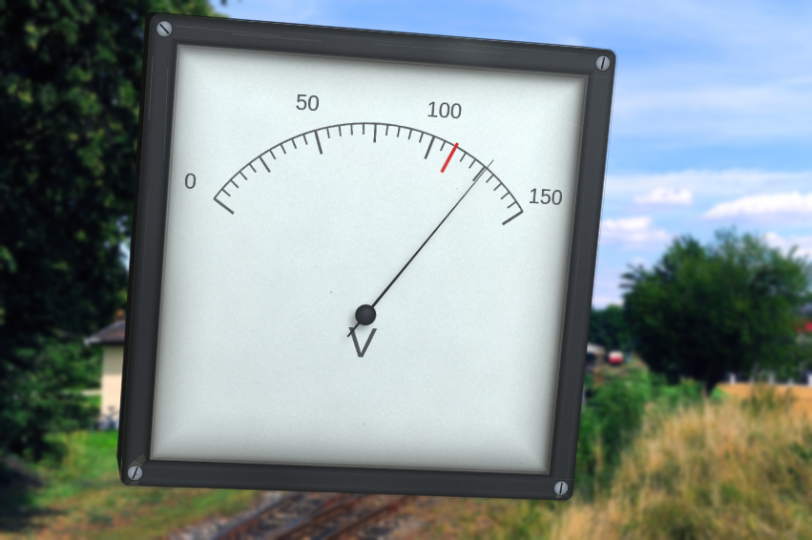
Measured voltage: 125 V
